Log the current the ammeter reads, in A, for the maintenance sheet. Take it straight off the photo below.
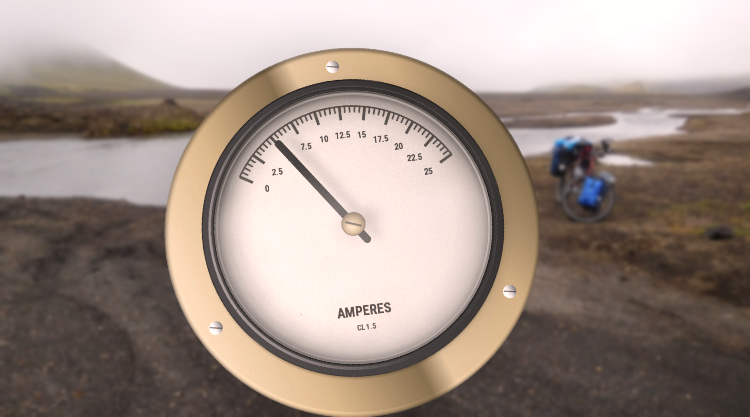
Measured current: 5 A
